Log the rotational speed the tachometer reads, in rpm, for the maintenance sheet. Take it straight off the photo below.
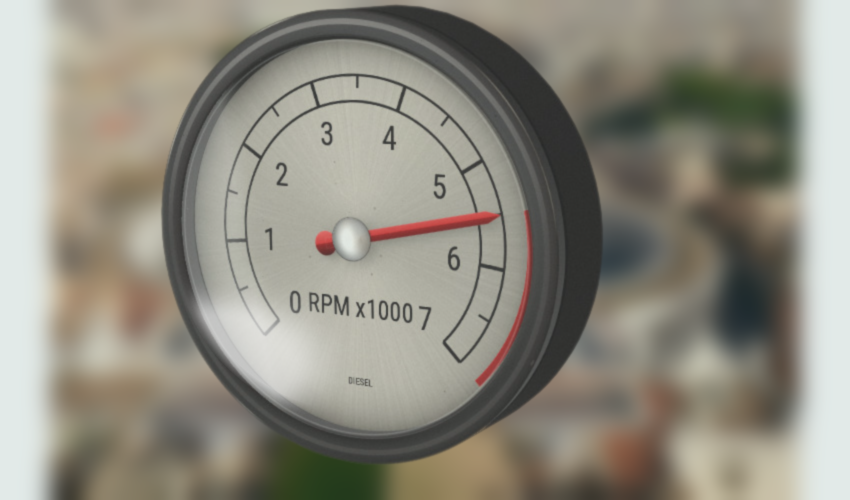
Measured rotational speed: 5500 rpm
